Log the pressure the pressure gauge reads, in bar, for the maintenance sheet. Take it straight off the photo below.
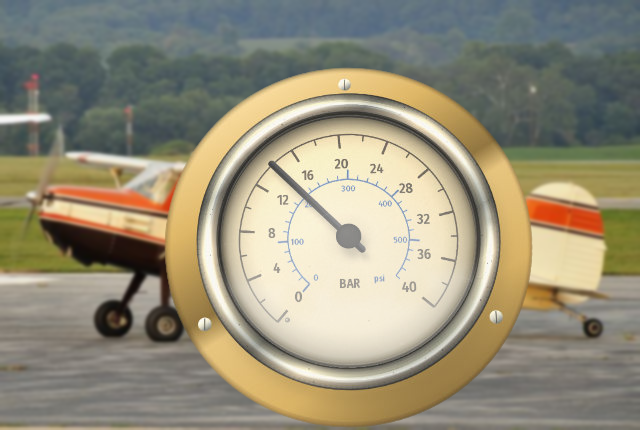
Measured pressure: 14 bar
